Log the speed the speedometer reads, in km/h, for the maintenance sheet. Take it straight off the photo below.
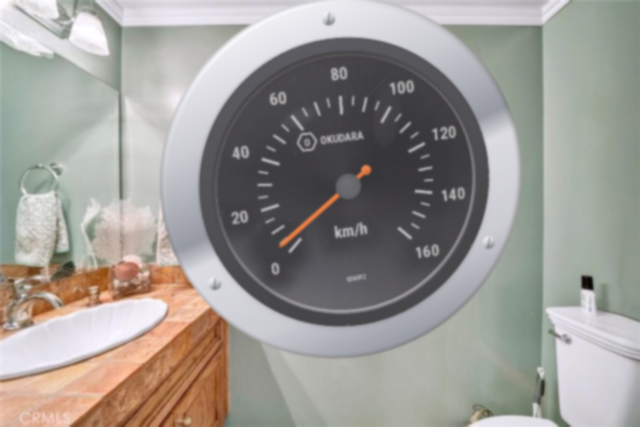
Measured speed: 5 km/h
